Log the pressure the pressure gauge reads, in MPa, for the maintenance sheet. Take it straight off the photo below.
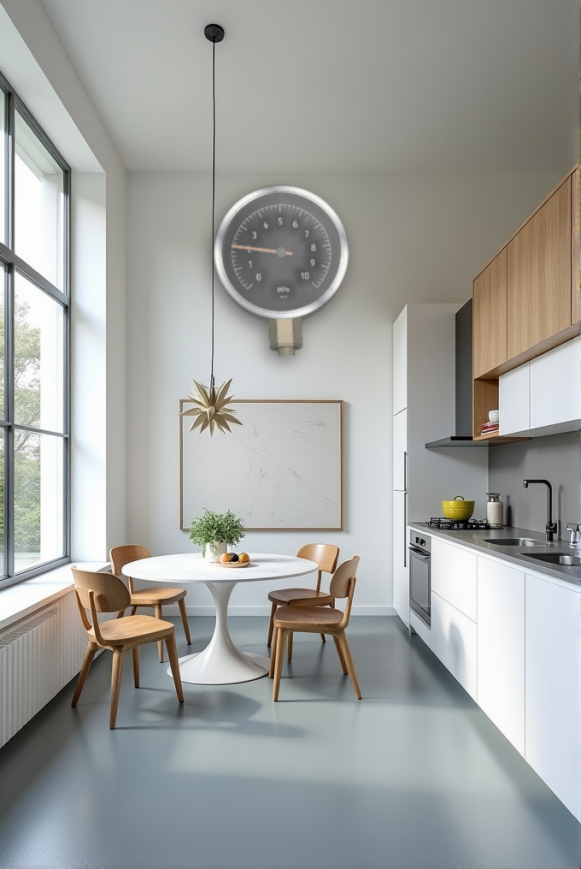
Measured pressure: 2 MPa
